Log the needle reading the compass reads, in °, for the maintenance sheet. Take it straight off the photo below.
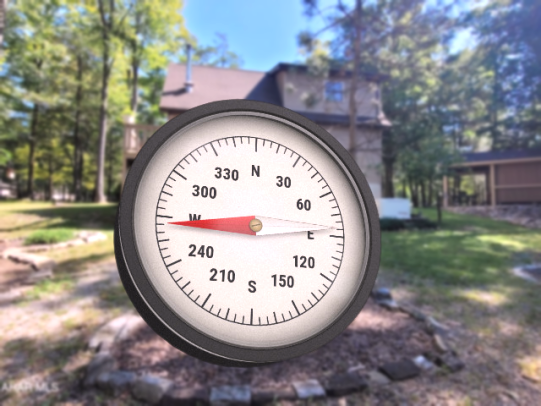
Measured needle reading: 265 °
